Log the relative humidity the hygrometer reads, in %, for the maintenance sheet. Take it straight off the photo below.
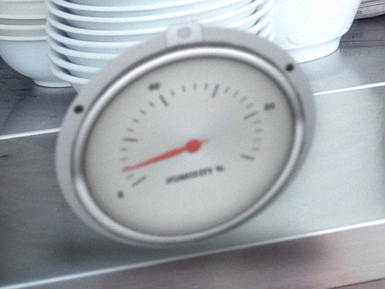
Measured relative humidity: 8 %
